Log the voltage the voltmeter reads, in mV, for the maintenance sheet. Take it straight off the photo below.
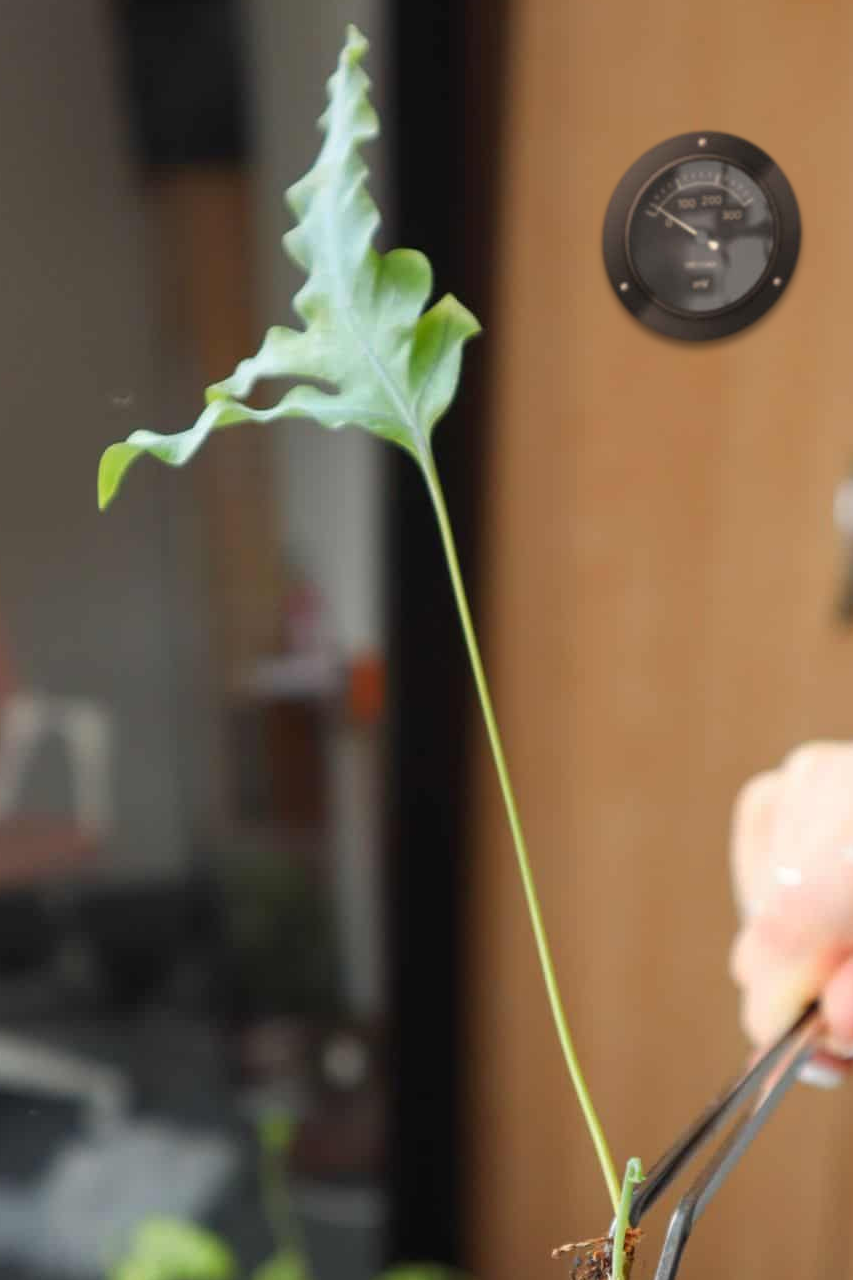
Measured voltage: 20 mV
